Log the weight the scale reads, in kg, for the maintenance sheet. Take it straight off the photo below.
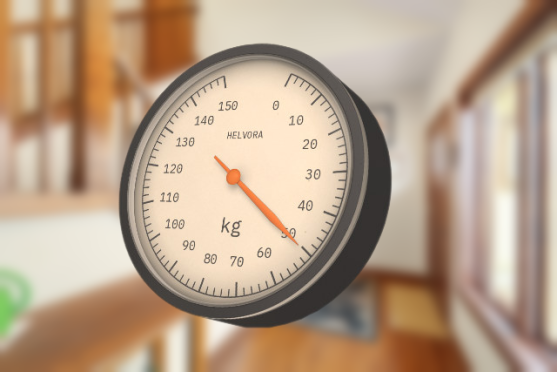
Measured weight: 50 kg
